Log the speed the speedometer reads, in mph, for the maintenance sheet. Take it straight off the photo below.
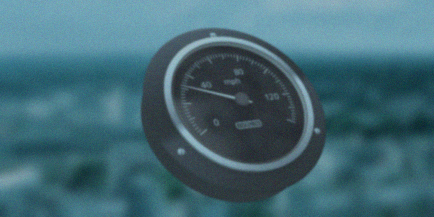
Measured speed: 30 mph
